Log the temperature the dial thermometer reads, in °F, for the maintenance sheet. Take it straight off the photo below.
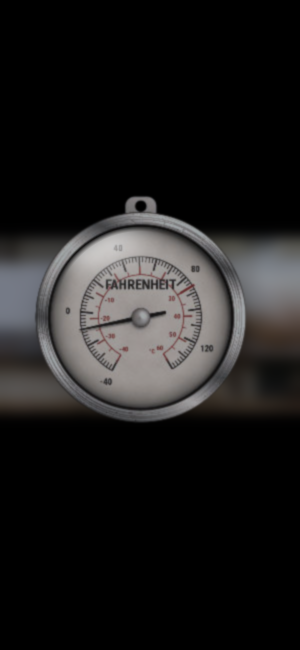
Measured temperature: -10 °F
